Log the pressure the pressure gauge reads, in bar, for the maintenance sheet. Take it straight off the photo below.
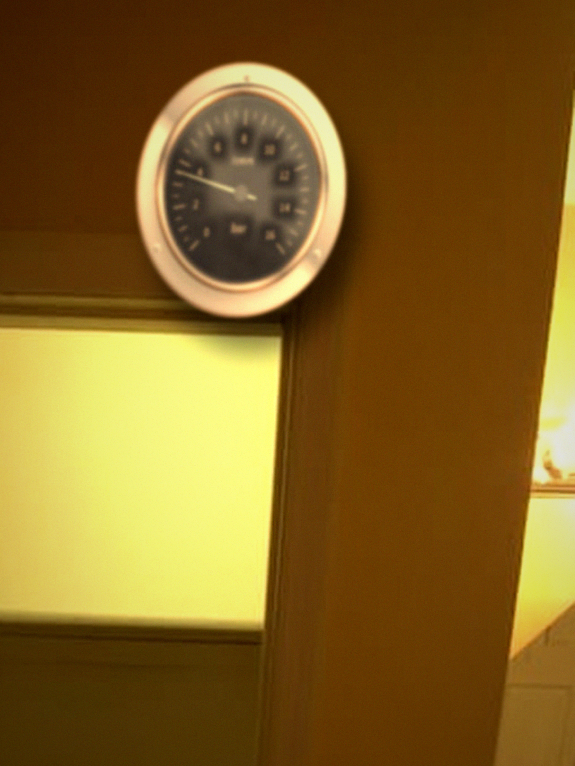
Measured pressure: 3.5 bar
